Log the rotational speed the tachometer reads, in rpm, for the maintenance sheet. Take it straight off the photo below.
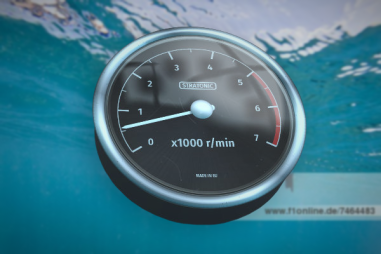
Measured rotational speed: 500 rpm
